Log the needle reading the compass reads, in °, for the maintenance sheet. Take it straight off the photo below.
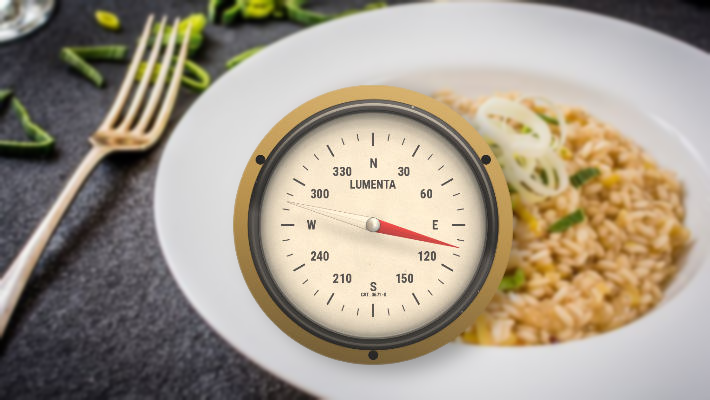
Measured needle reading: 105 °
